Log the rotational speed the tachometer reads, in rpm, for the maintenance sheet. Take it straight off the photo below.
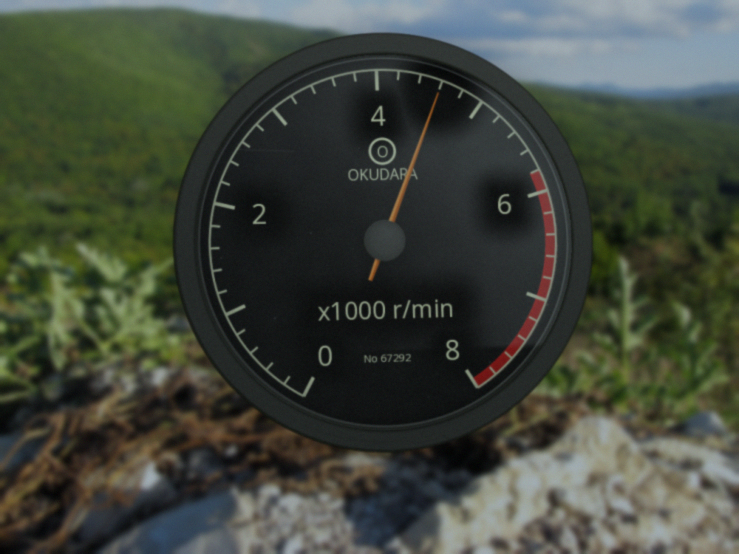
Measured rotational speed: 4600 rpm
